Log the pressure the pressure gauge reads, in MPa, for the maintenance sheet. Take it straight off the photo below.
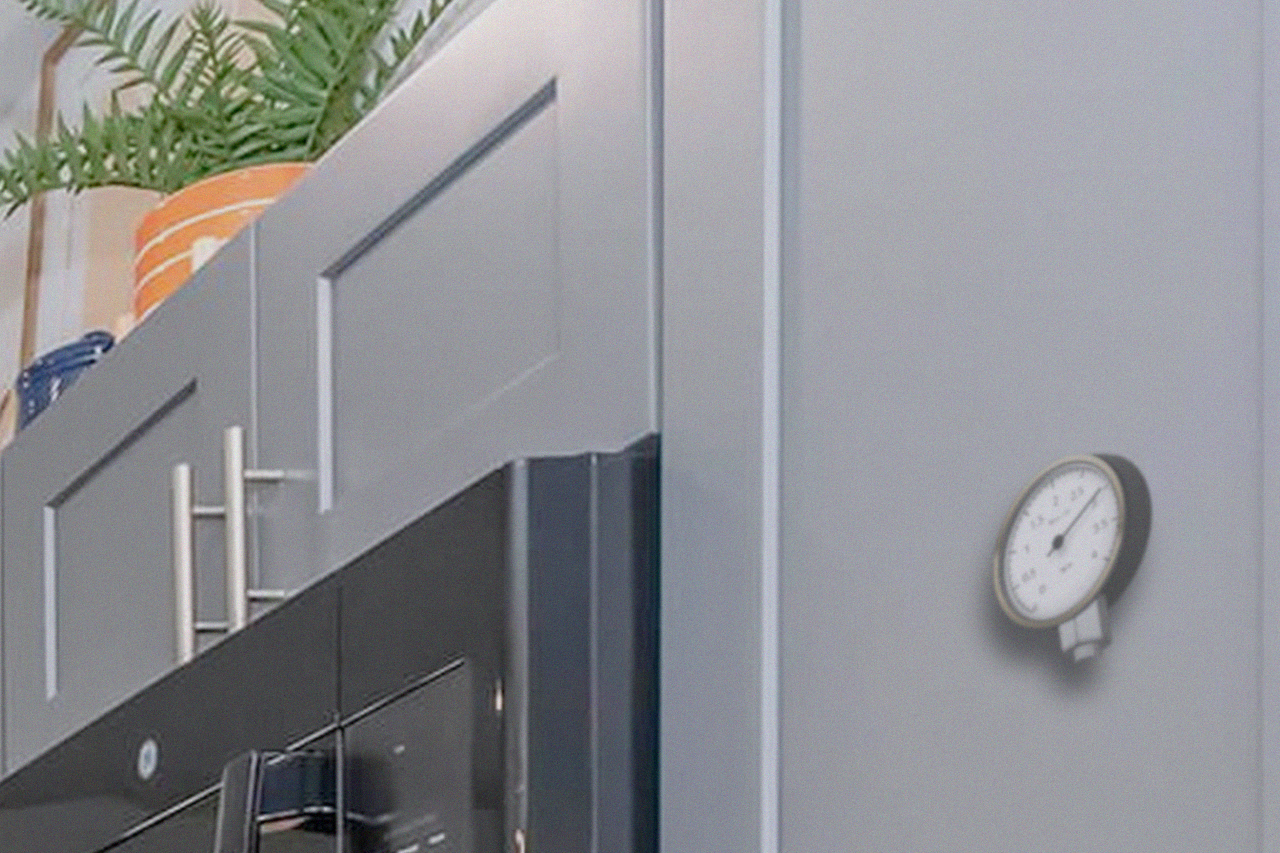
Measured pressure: 3 MPa
